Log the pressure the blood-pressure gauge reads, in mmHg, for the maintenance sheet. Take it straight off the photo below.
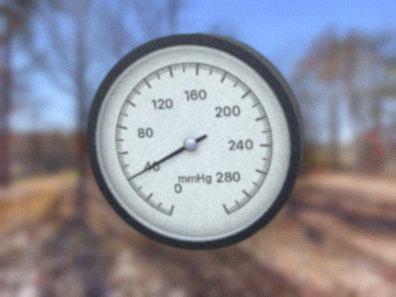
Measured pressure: 40 mmHg
